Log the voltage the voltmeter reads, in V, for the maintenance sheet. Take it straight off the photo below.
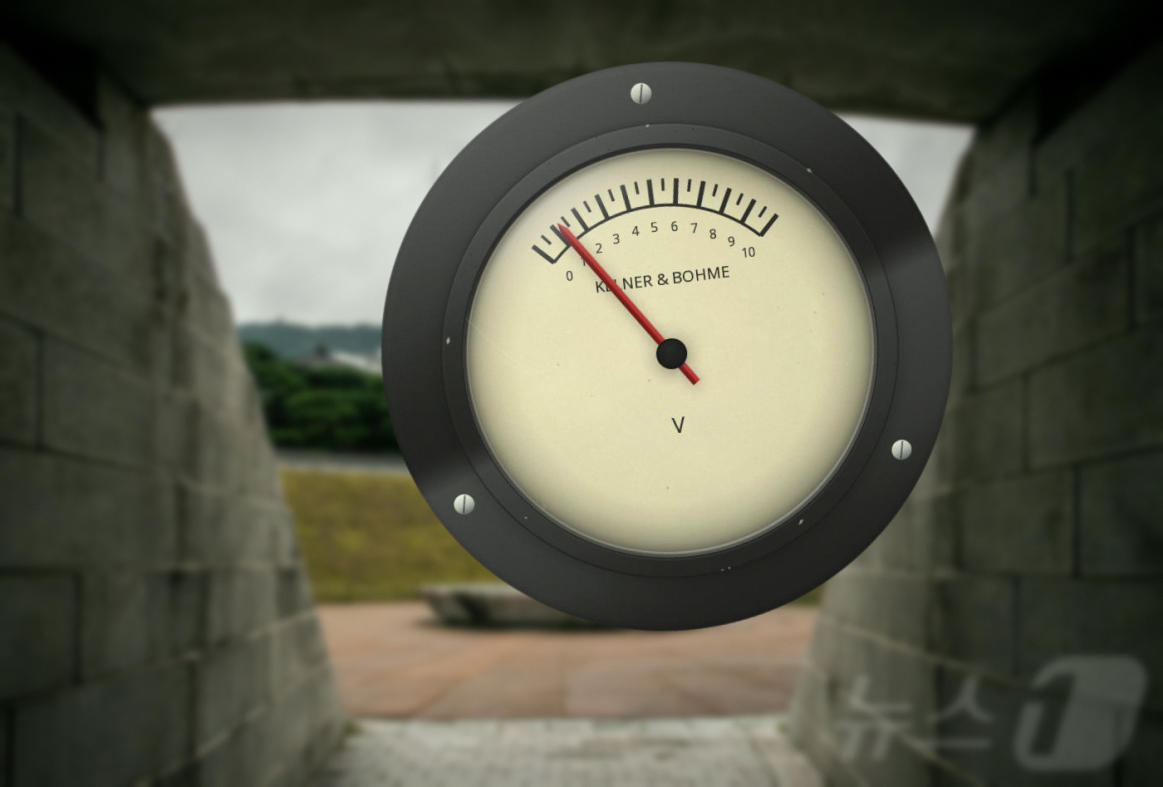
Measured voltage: 1.25 V
